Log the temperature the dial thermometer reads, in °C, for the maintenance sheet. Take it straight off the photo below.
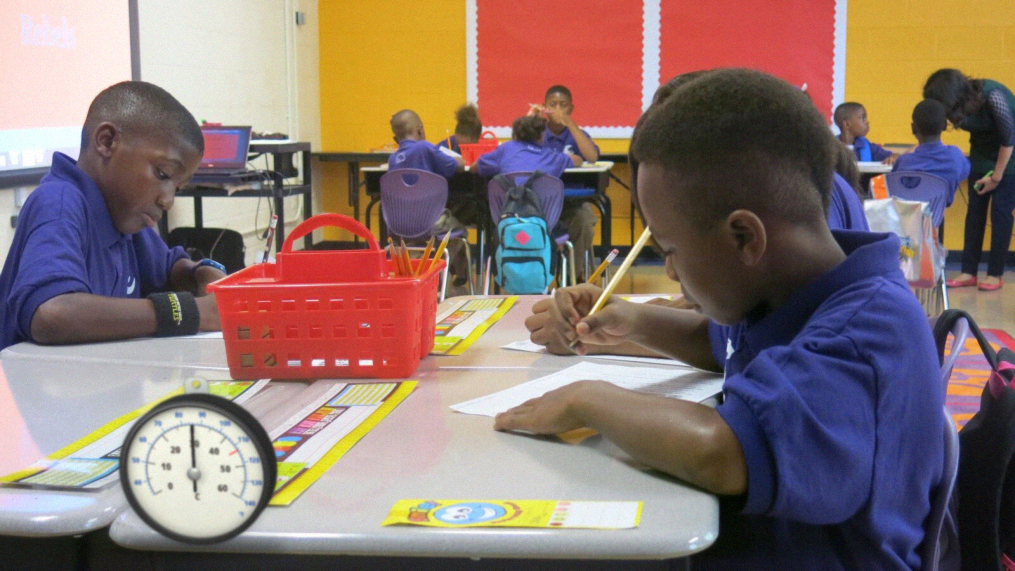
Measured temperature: 30 °C
